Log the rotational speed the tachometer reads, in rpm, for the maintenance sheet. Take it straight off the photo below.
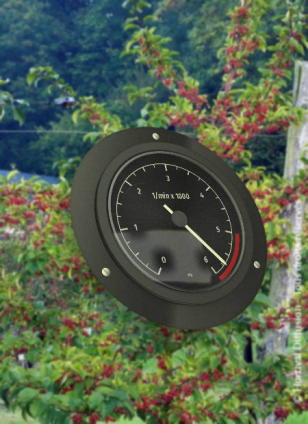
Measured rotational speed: 5750 rpm
